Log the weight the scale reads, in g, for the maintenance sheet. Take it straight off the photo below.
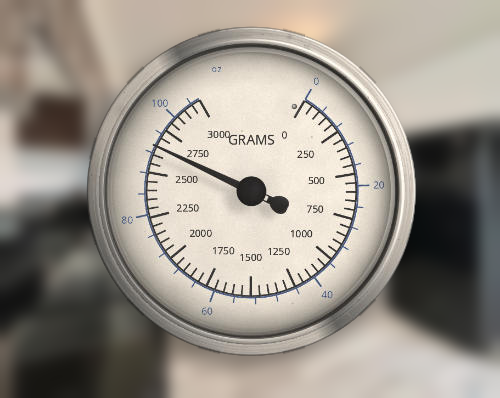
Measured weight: 2650 g
